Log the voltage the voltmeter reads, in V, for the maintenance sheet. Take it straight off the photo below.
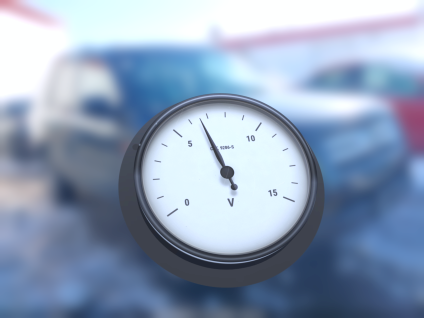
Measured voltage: 6.5 V
